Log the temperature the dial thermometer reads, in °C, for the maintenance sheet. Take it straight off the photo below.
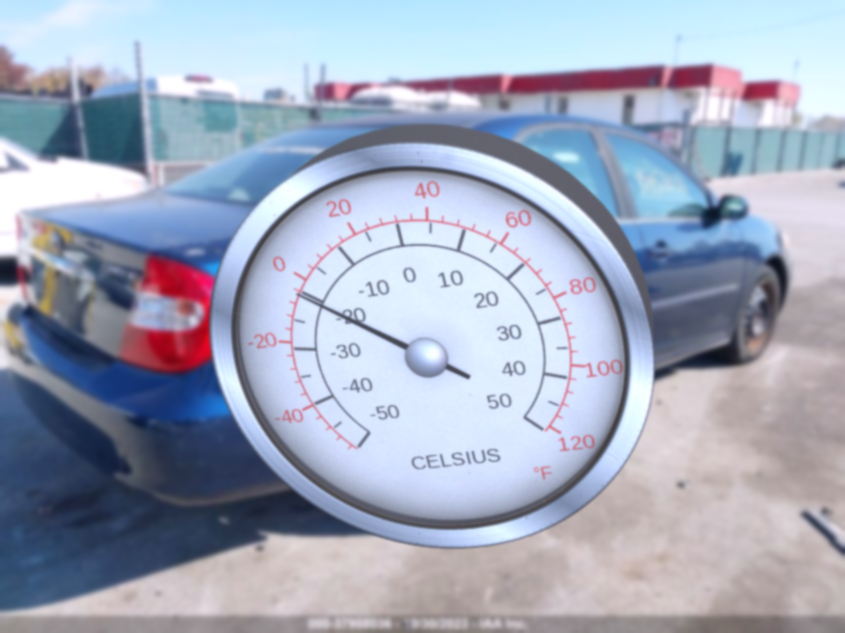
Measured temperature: -20 °C
